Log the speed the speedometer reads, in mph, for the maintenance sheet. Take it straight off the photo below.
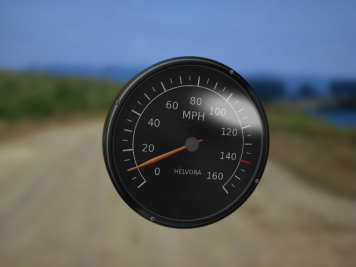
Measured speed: 10 mph
